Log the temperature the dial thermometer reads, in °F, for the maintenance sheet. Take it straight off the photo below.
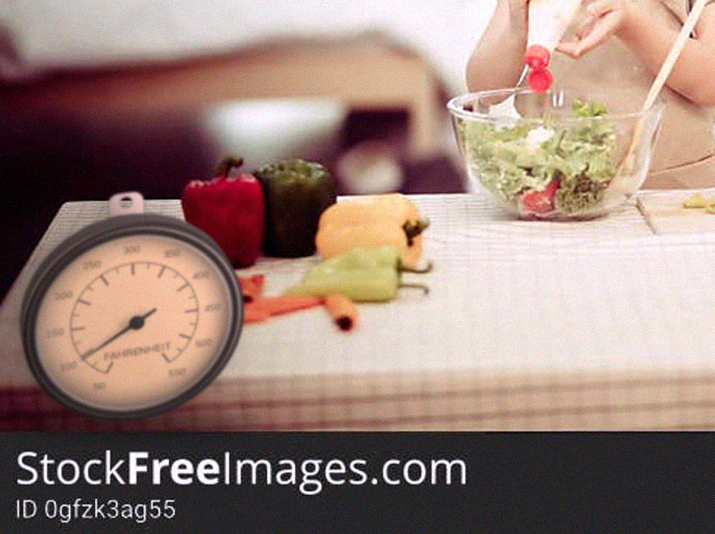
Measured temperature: 100 °F
